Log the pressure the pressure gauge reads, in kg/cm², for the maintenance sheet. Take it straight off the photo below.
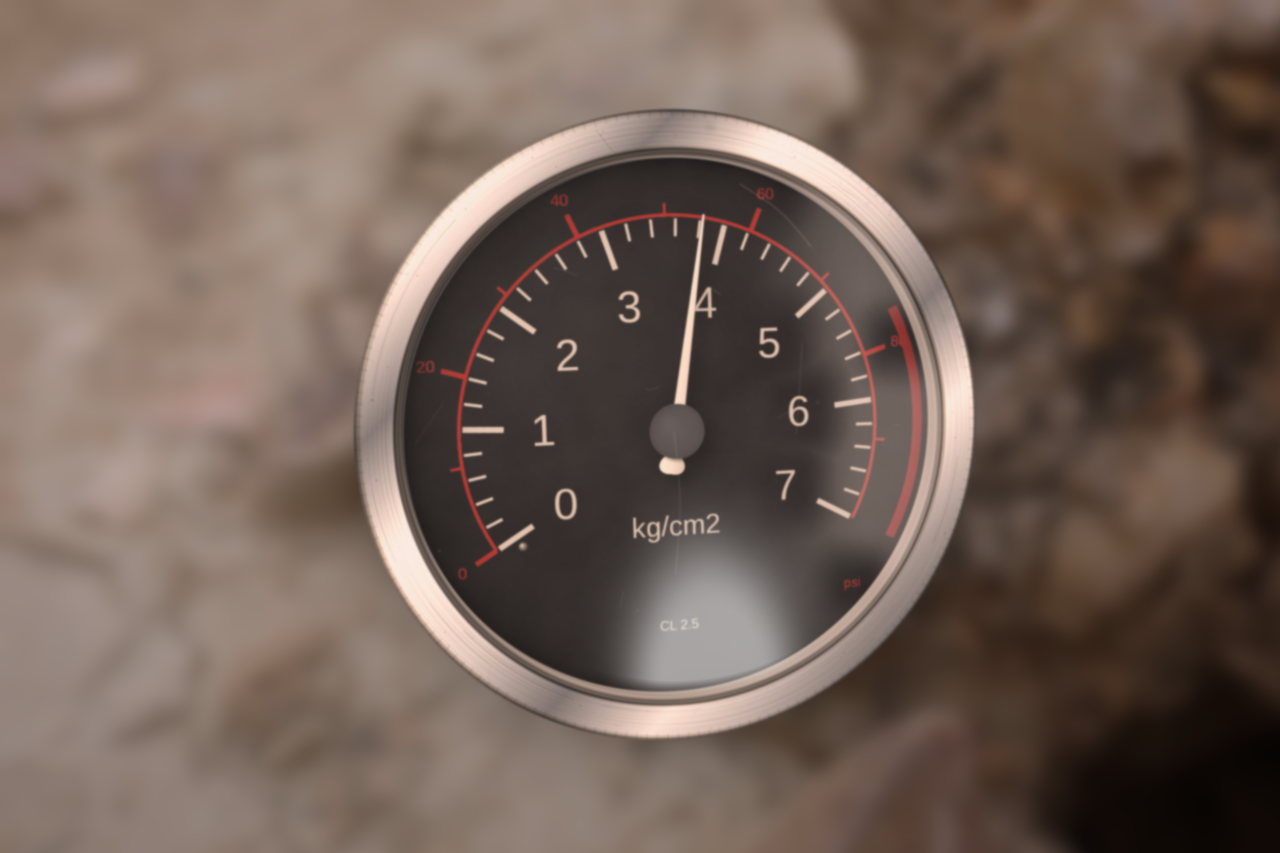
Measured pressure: 3.8 kg/cm²
